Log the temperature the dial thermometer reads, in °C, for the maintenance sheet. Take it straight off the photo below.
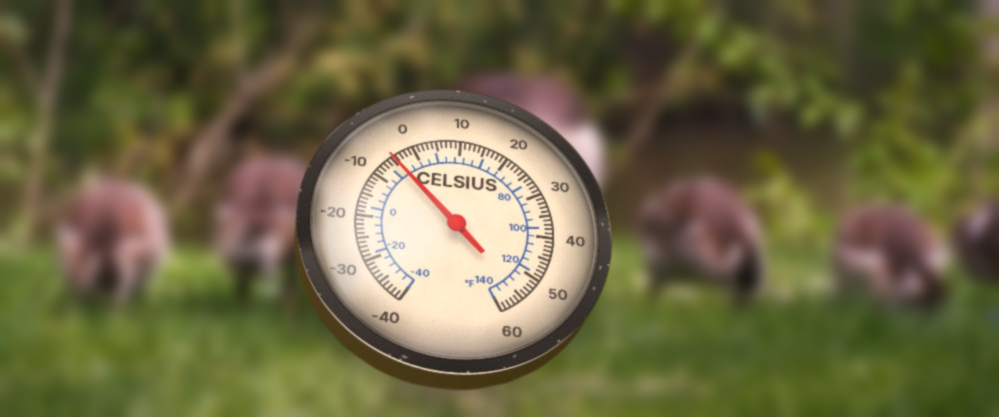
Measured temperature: -5 °C
